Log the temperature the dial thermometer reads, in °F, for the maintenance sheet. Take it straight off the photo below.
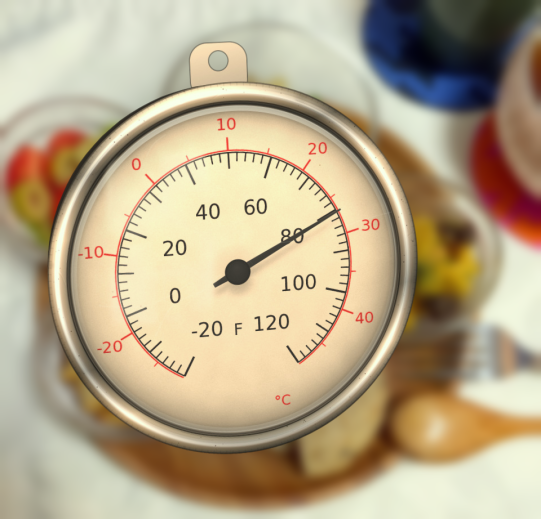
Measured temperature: 80 °F
